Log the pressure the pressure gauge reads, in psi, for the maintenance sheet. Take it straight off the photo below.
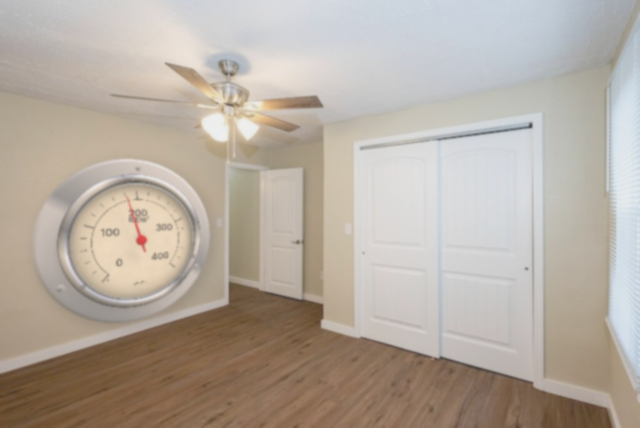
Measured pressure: 180 psi
